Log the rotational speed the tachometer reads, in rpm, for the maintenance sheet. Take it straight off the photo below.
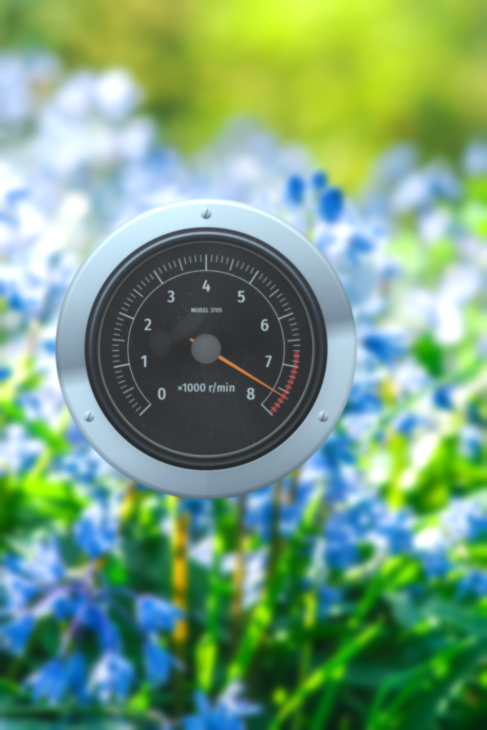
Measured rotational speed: 7600 rpm
